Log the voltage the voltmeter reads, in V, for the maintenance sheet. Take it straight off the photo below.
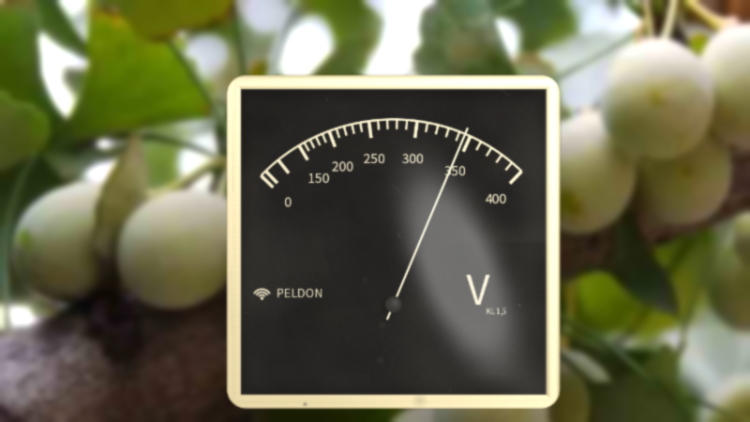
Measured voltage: 345 V
